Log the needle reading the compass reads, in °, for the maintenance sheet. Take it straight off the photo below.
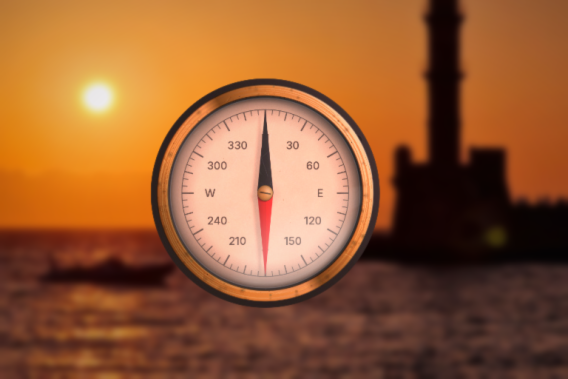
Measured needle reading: 180 °
